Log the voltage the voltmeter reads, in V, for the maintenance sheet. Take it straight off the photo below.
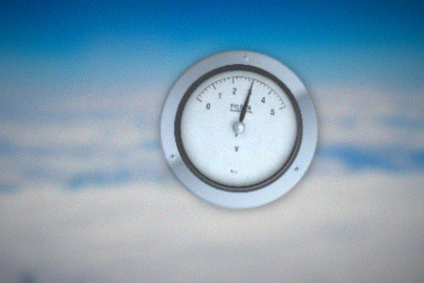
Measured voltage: 3 V
